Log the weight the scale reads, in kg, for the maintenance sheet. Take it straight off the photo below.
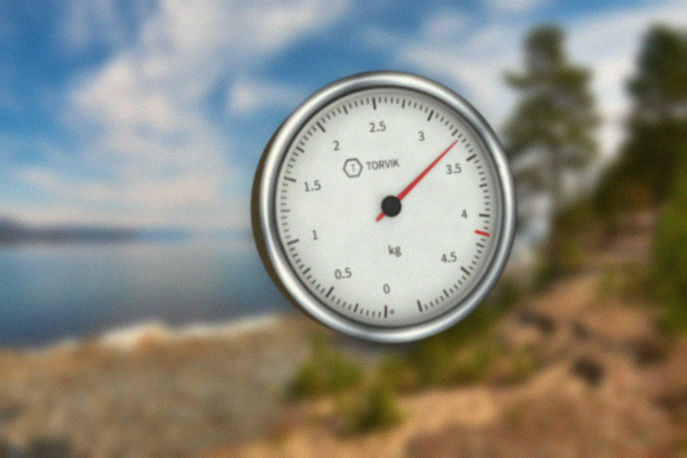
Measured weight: 3.3 kg
